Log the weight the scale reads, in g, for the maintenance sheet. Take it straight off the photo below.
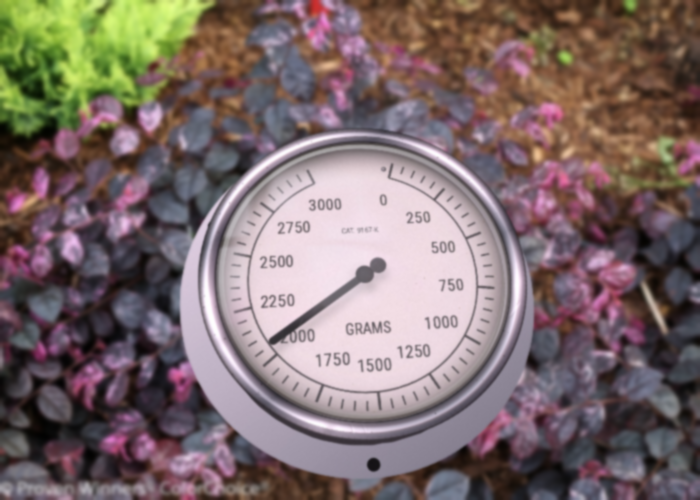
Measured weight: 2050 g
